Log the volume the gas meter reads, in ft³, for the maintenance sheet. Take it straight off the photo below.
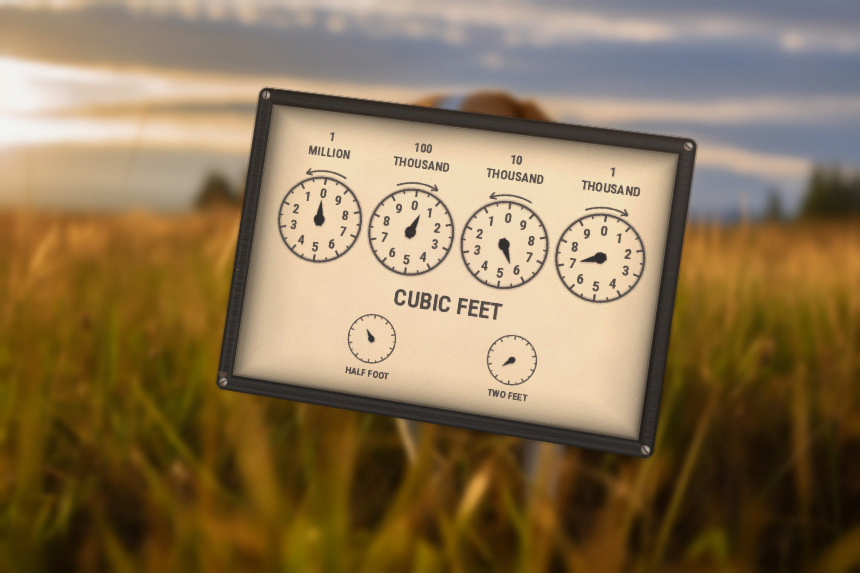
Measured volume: 5700 ft³
